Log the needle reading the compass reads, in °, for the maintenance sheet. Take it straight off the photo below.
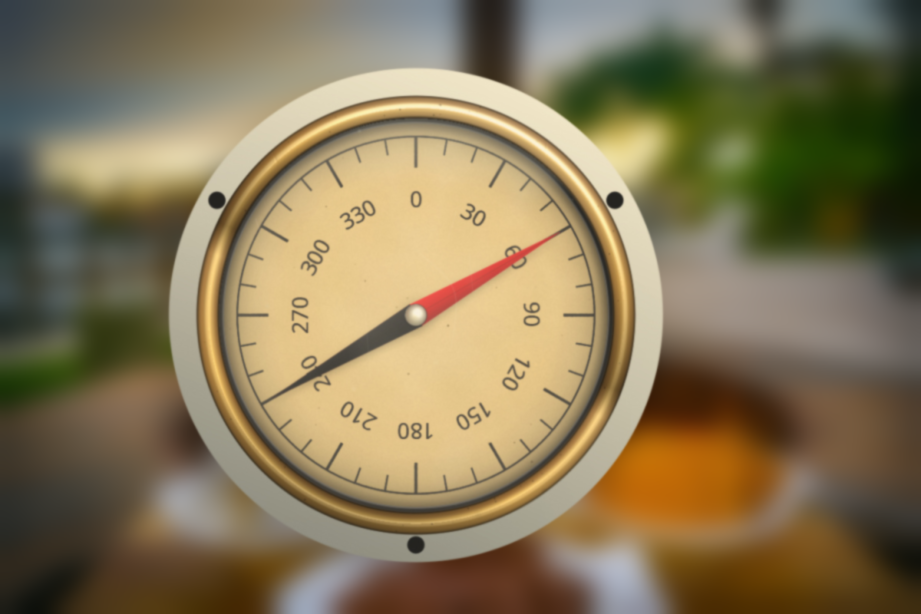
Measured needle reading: 60 °
